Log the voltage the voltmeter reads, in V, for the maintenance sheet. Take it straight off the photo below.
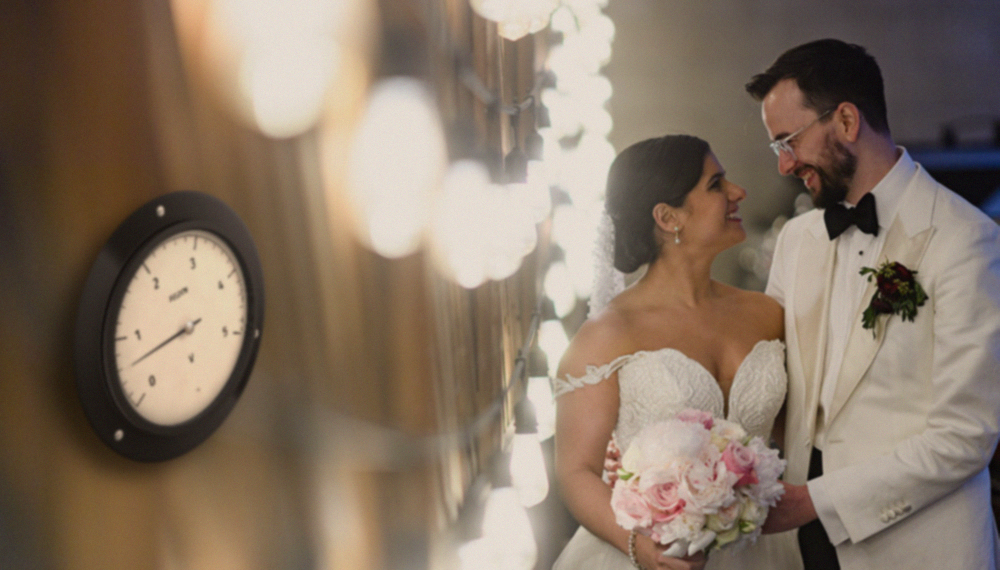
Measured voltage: 0.6 V
